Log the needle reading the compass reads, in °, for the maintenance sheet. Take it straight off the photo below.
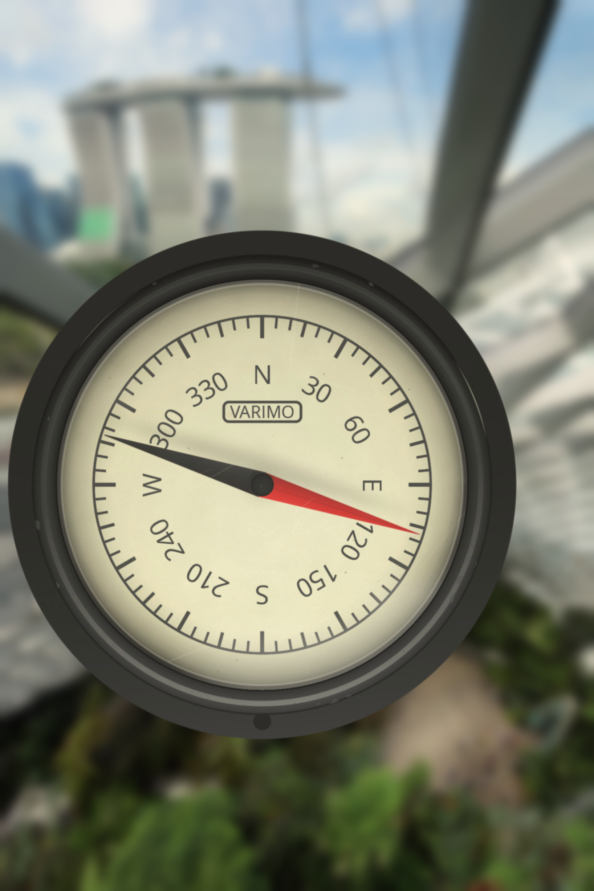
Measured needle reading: 107.5 °
